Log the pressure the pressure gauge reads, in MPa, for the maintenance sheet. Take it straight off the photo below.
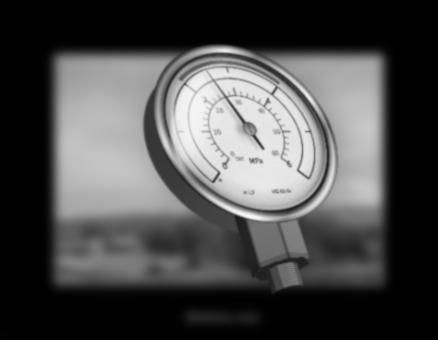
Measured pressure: 2.5 MPa
